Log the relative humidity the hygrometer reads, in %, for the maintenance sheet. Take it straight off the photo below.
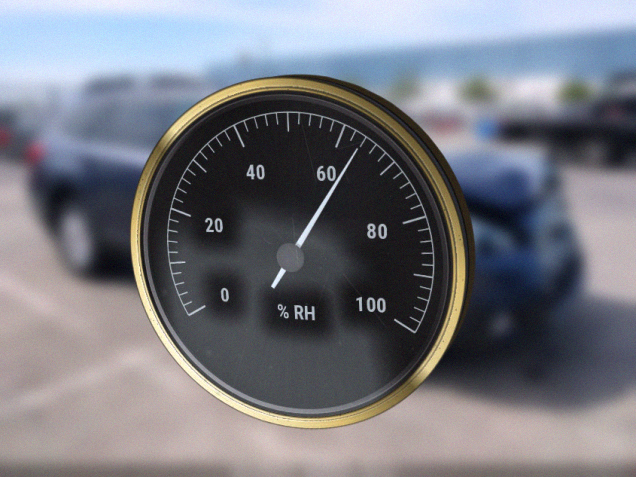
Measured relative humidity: 64 %
